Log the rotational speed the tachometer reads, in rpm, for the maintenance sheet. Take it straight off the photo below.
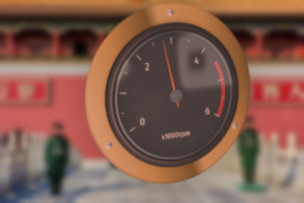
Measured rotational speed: 2750 rpm
